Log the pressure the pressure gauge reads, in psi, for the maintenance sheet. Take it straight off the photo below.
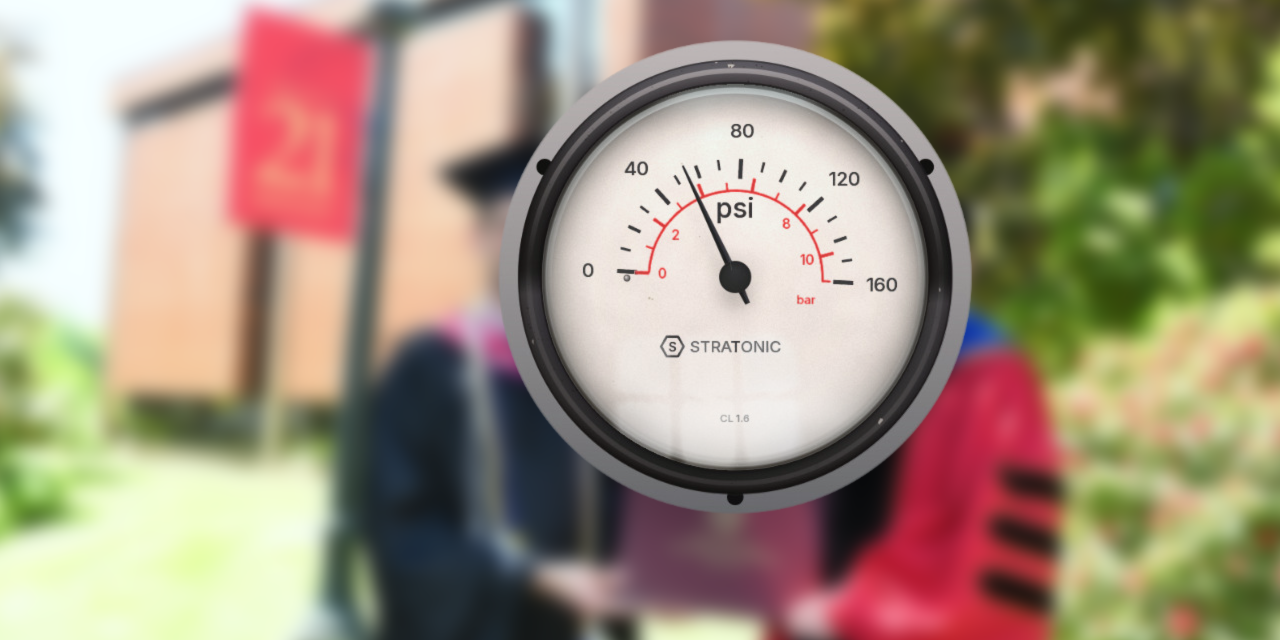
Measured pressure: 55 psi
